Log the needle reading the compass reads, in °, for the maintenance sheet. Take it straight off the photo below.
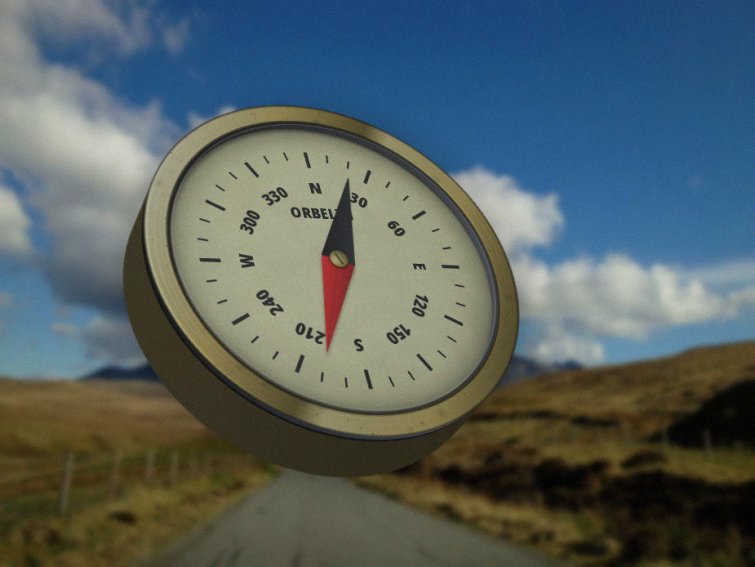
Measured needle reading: 200 °
